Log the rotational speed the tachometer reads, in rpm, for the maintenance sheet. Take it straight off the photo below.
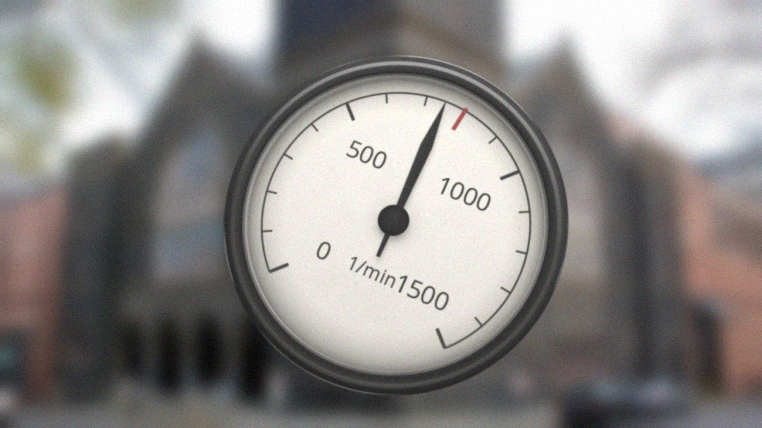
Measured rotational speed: 750 rpm
